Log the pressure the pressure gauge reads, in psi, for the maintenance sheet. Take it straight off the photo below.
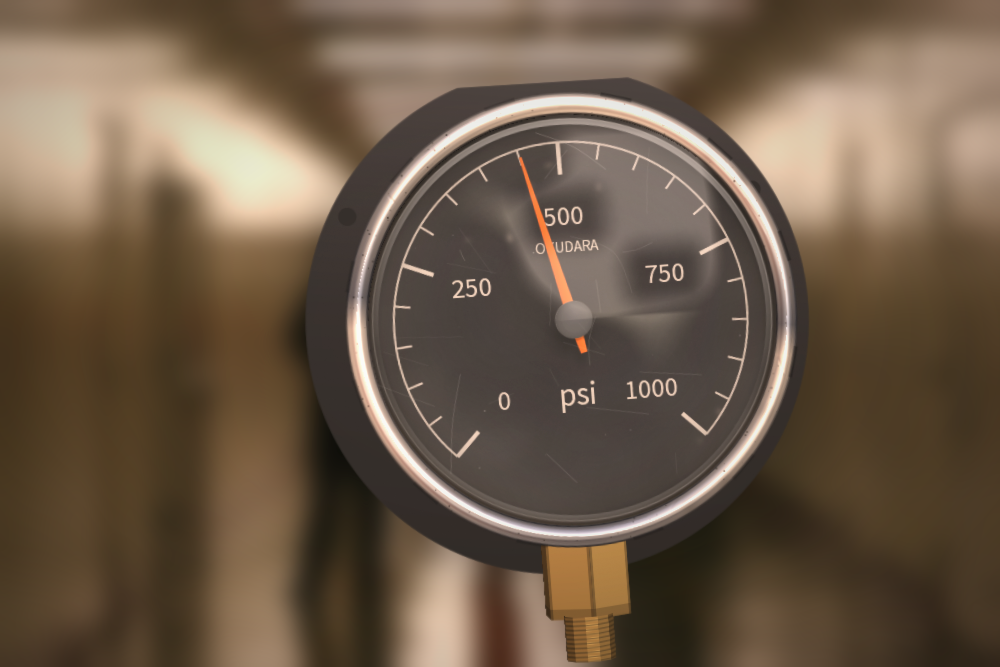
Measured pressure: 450 psi
